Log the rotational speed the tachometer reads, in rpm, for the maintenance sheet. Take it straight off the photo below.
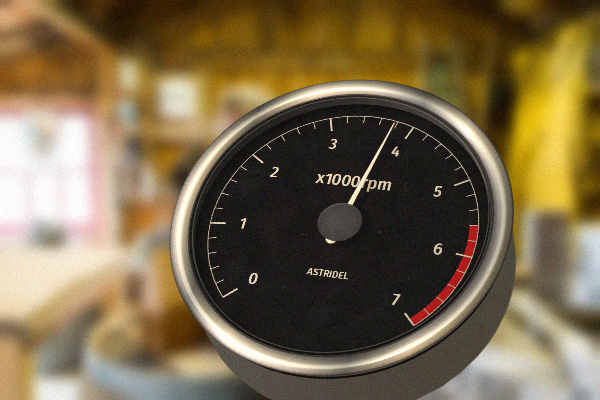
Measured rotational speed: 3800 rpm
